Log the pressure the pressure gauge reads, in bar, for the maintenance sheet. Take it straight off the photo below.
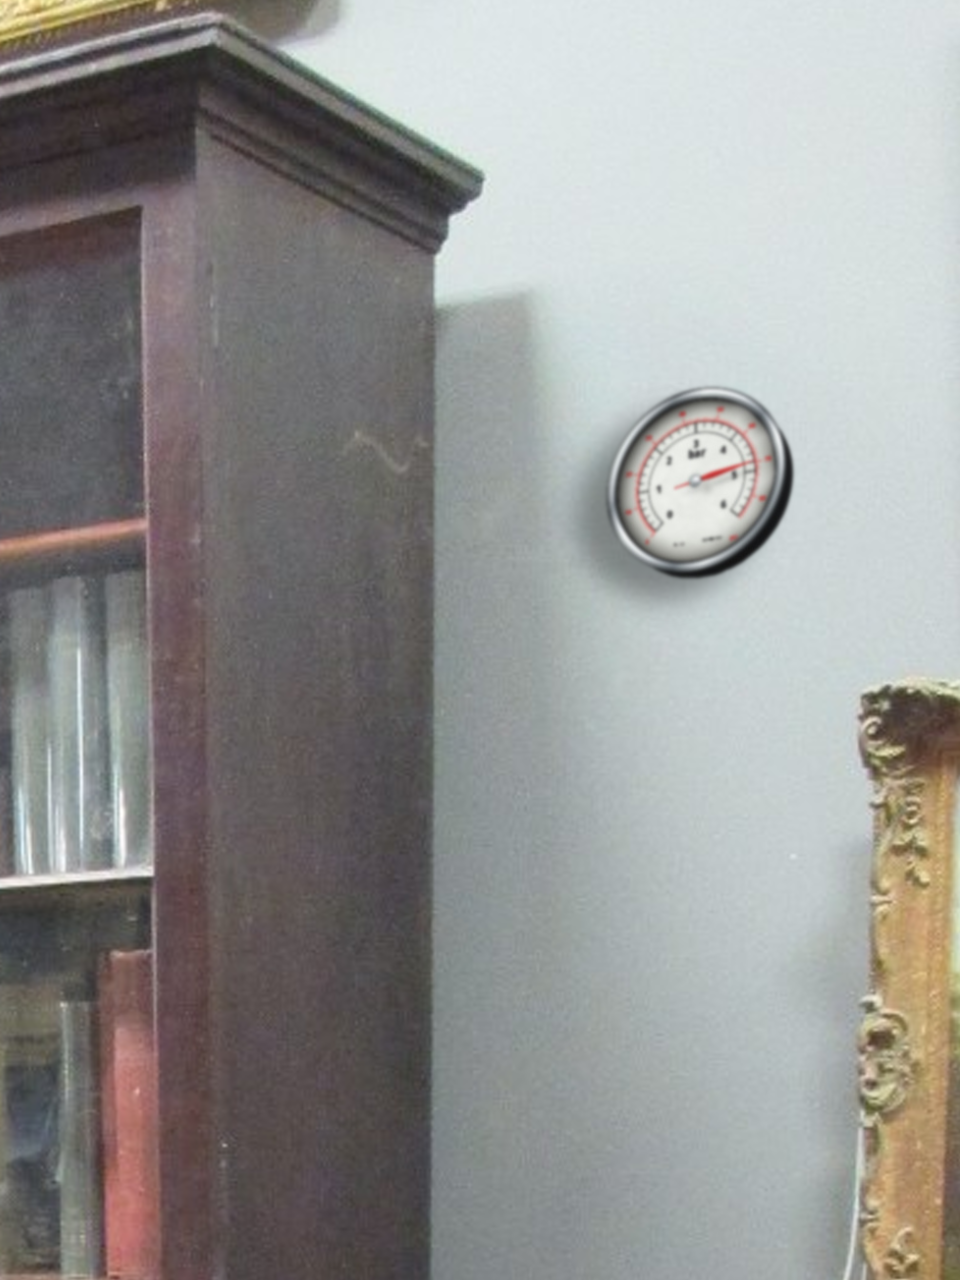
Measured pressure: 4.8 bar
